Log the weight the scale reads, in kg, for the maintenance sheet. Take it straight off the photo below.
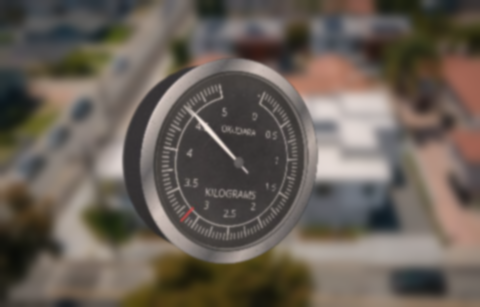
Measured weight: 4.5 kg
